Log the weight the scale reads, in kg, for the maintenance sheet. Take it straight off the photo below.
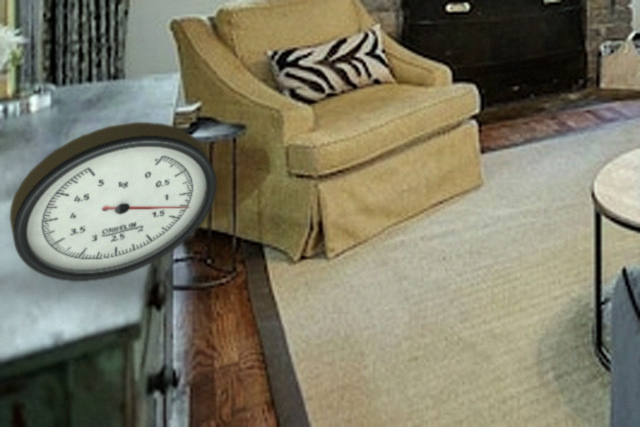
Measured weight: 1.25 kg
